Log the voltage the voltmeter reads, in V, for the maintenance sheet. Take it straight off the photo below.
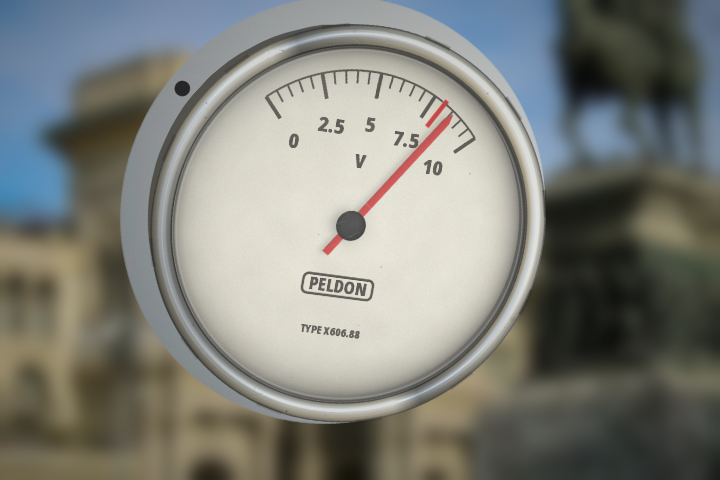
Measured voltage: 8.5 V
